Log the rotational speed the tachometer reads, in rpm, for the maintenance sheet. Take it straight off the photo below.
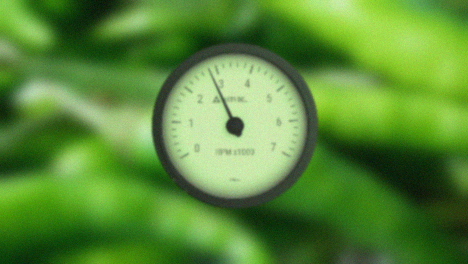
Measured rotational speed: 2800 rpm
